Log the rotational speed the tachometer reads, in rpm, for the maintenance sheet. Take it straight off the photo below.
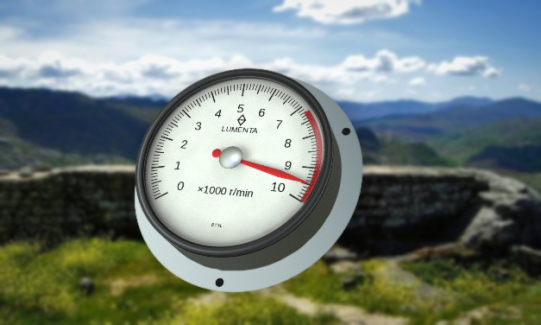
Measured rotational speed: 9500 rpm
